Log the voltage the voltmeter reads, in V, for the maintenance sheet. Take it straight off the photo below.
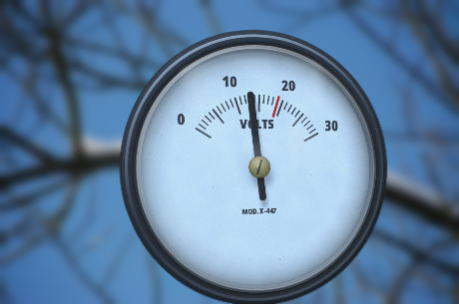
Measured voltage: 13 V
